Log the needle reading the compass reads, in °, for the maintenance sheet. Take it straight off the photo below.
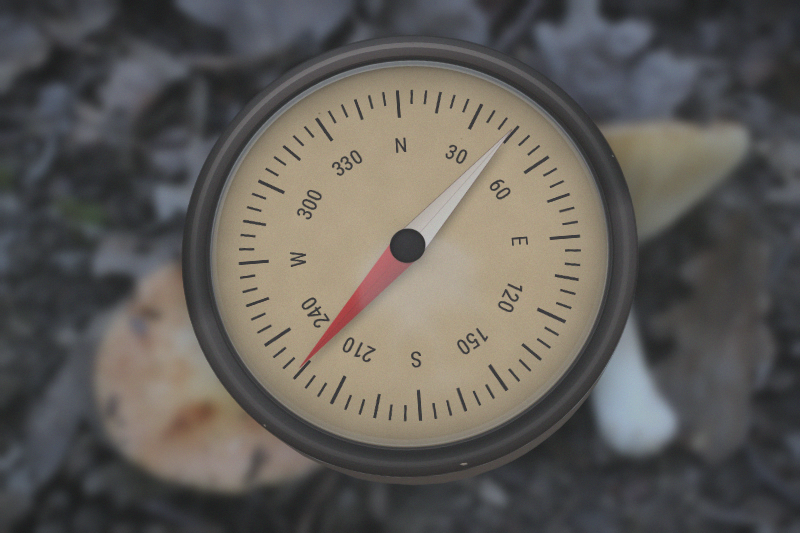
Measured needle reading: 225 °
